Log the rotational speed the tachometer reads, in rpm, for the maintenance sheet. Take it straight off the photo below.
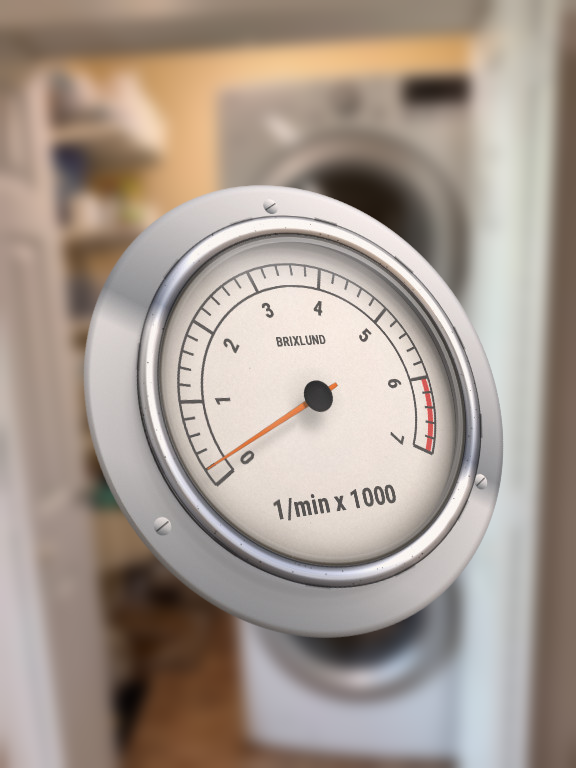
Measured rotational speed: 200 rpm
